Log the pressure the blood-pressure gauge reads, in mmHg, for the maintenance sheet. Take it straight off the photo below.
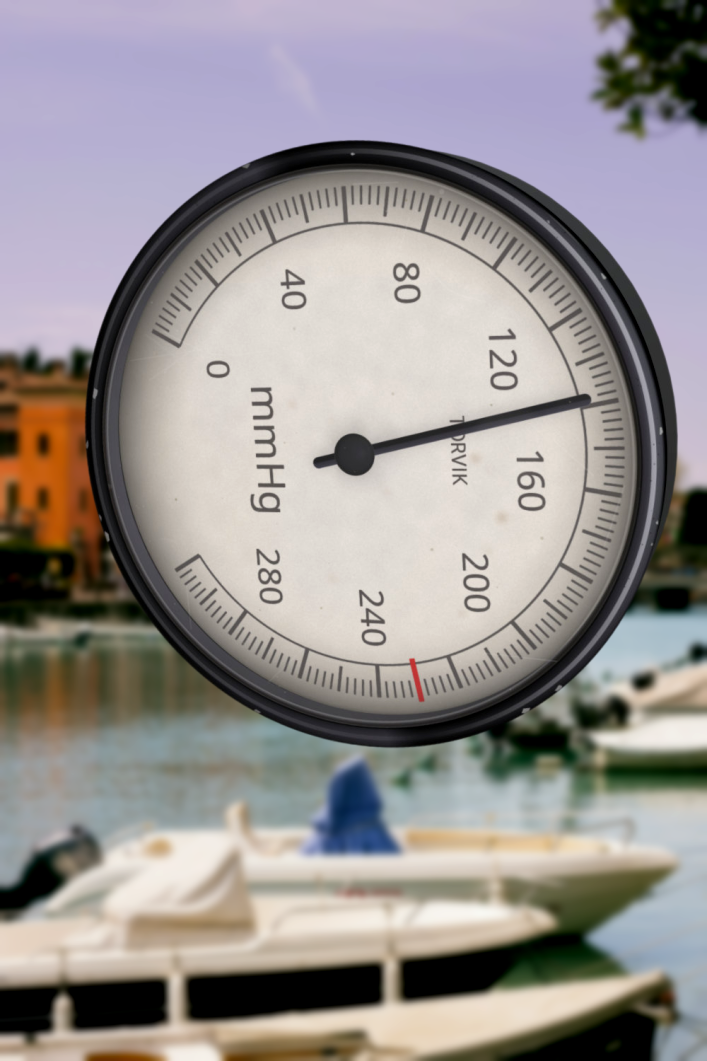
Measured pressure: 138 mmHg
